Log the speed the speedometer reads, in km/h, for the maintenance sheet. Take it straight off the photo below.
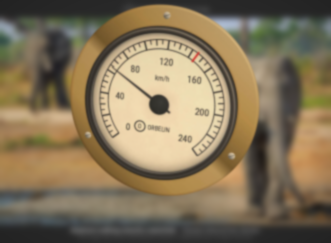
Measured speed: 65 km/h
